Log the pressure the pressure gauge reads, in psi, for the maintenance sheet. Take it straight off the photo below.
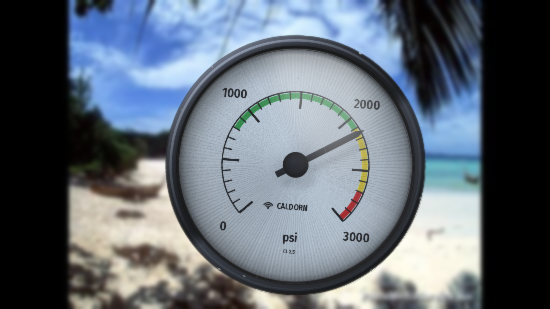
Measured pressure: 2150 psi
